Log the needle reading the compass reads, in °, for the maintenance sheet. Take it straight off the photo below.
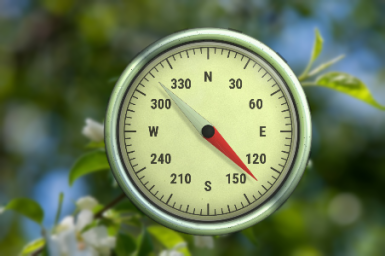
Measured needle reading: 135 °
